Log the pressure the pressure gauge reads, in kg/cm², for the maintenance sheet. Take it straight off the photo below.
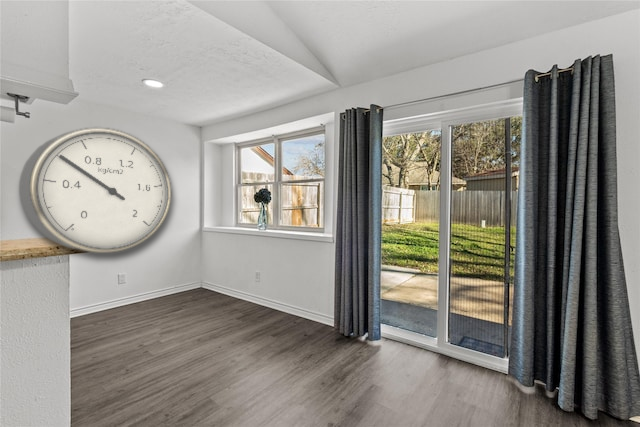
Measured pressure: 0.6 kg/cm²
